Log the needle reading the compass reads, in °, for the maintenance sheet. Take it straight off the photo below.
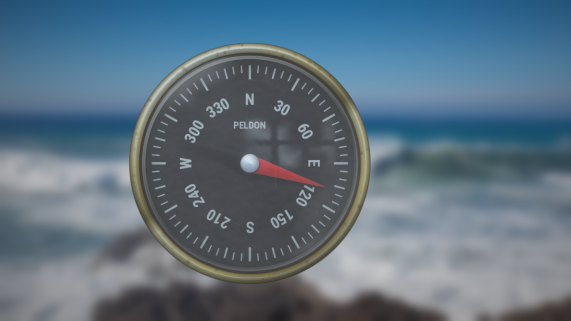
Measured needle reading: 107.5 °
